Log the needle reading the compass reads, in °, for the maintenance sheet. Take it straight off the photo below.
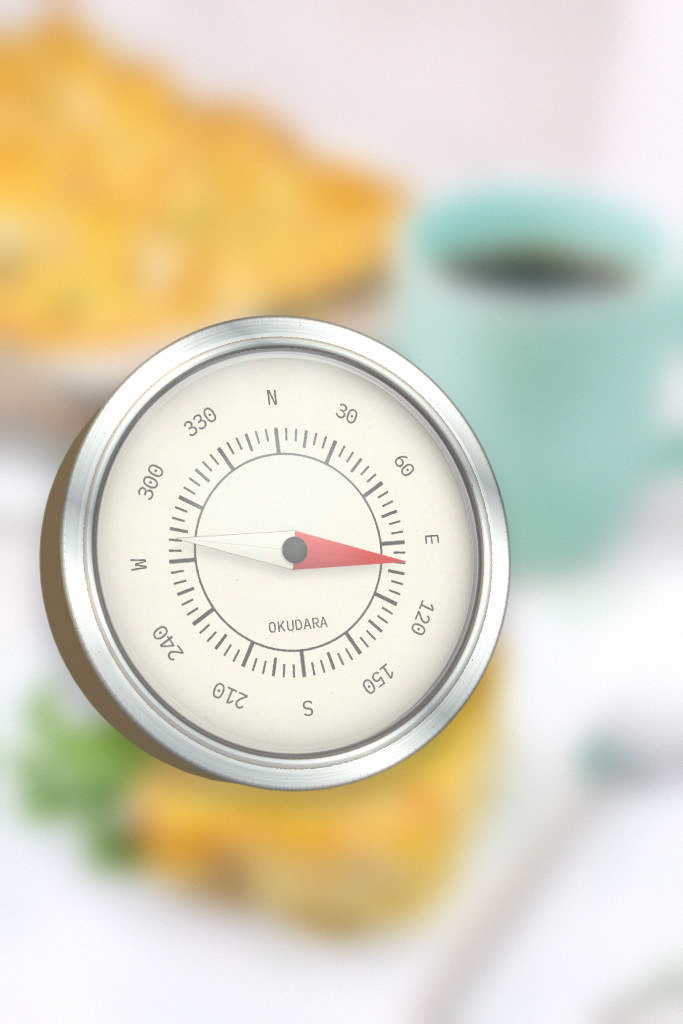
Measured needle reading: 100 °
